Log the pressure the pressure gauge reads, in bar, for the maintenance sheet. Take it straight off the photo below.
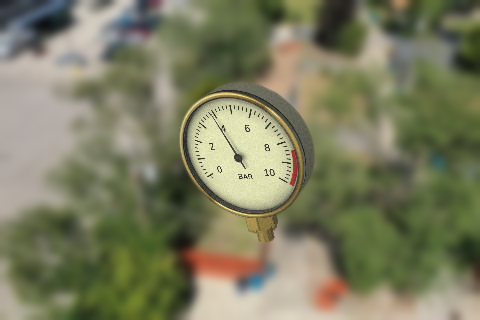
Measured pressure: 4 bar
